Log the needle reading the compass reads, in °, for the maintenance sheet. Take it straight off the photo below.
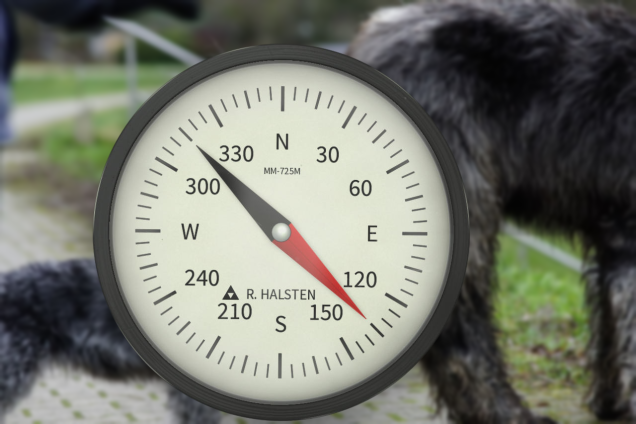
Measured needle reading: 135 °
